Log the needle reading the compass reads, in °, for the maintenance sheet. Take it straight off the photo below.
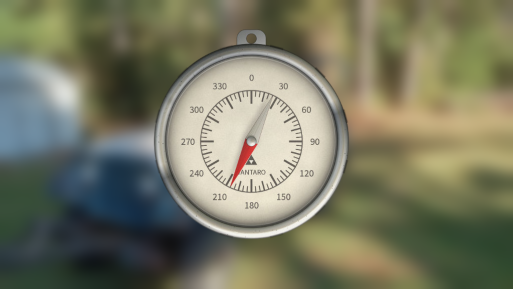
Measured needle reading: 205 °
